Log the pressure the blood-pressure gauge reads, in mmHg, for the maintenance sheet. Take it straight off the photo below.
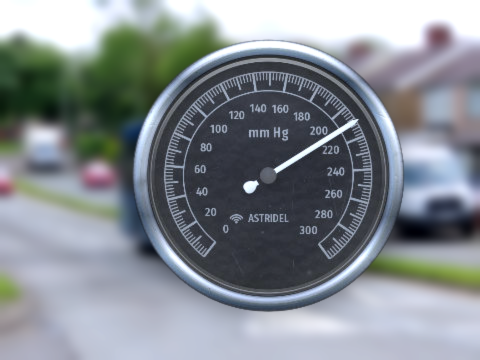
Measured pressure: 210 mmHg
